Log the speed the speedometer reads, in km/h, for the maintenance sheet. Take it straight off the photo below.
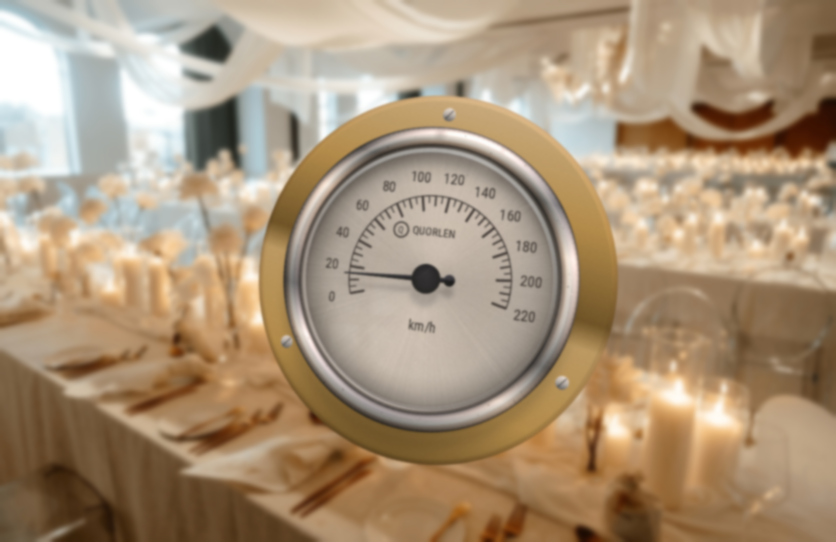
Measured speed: 15 km/h
